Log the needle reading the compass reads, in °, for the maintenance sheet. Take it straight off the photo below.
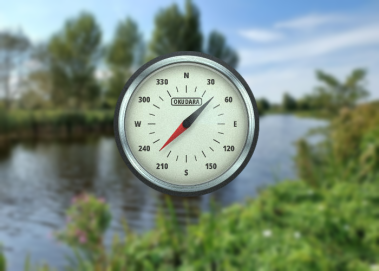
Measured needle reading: 225 °
